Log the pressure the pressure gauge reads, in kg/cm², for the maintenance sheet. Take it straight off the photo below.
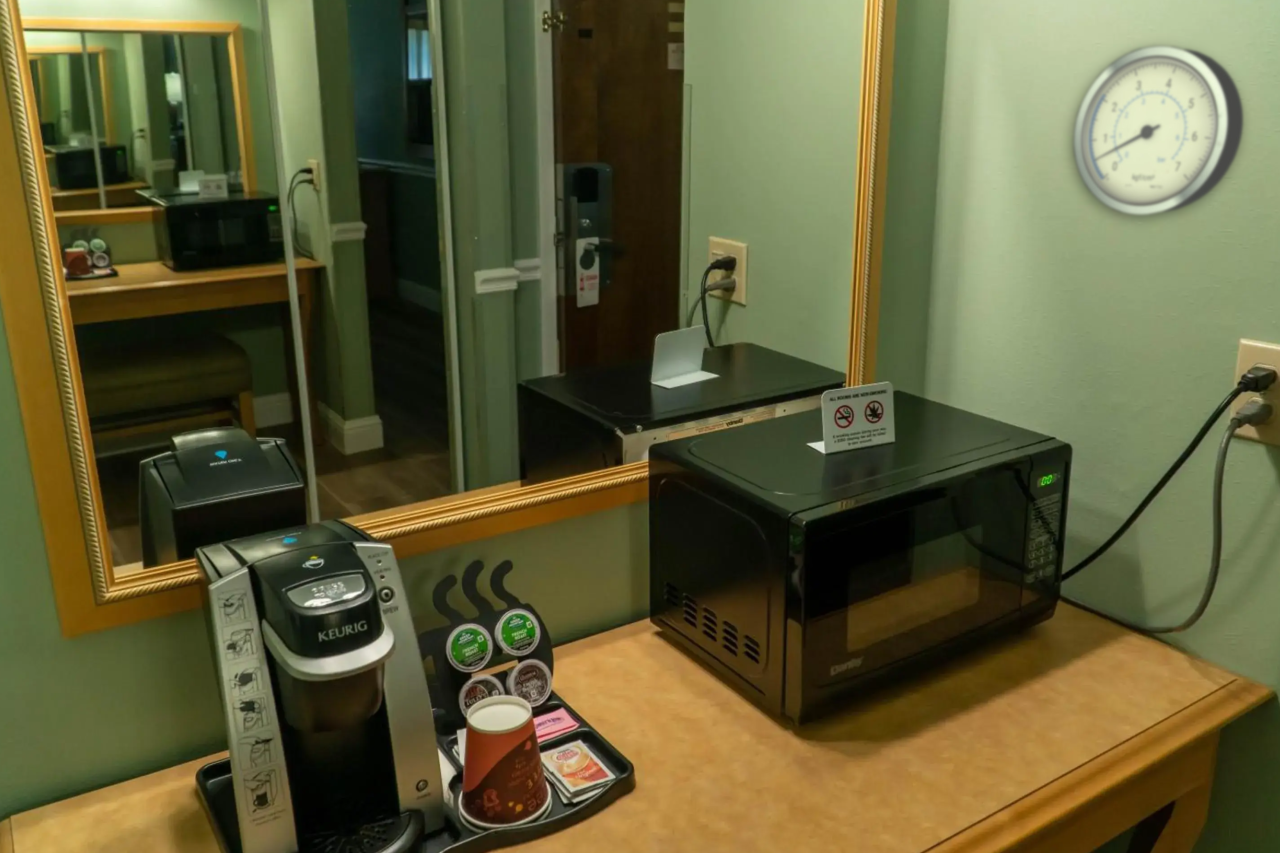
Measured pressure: 0.5 kg/cm²
